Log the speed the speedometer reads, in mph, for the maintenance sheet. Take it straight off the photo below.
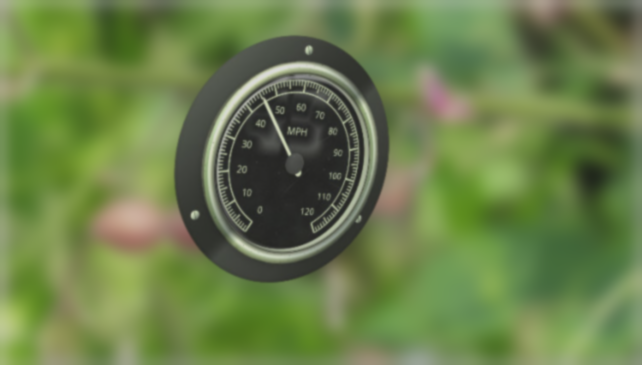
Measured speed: 45 mph
